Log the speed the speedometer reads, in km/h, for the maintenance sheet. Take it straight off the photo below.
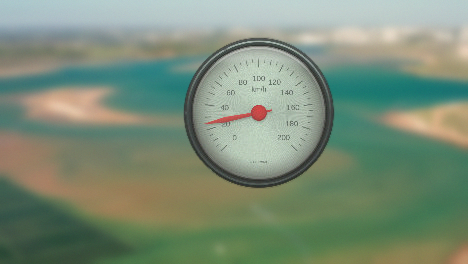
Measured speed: 25 km/h
